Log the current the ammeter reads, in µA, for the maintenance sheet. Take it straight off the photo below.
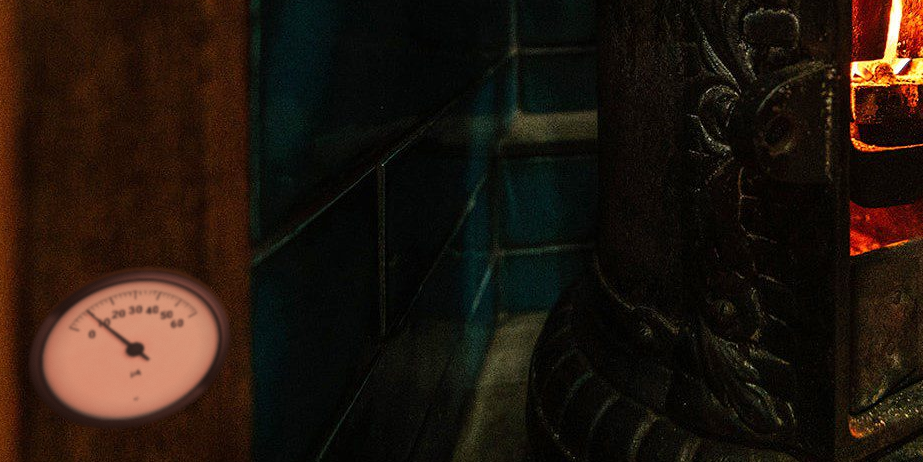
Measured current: 10 µA
